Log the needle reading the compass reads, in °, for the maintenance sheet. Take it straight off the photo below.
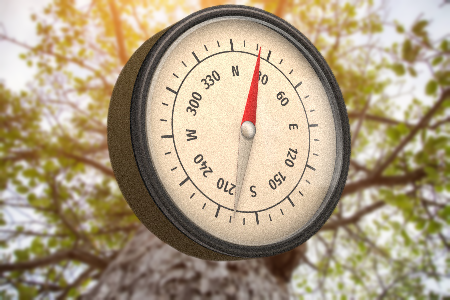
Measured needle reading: 20 °
